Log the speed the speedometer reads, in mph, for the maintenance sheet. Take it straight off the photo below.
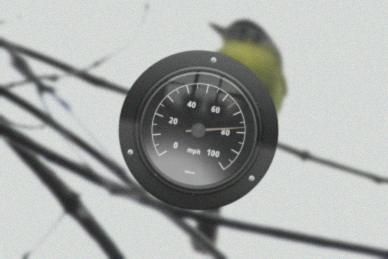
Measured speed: 77.5 mph
